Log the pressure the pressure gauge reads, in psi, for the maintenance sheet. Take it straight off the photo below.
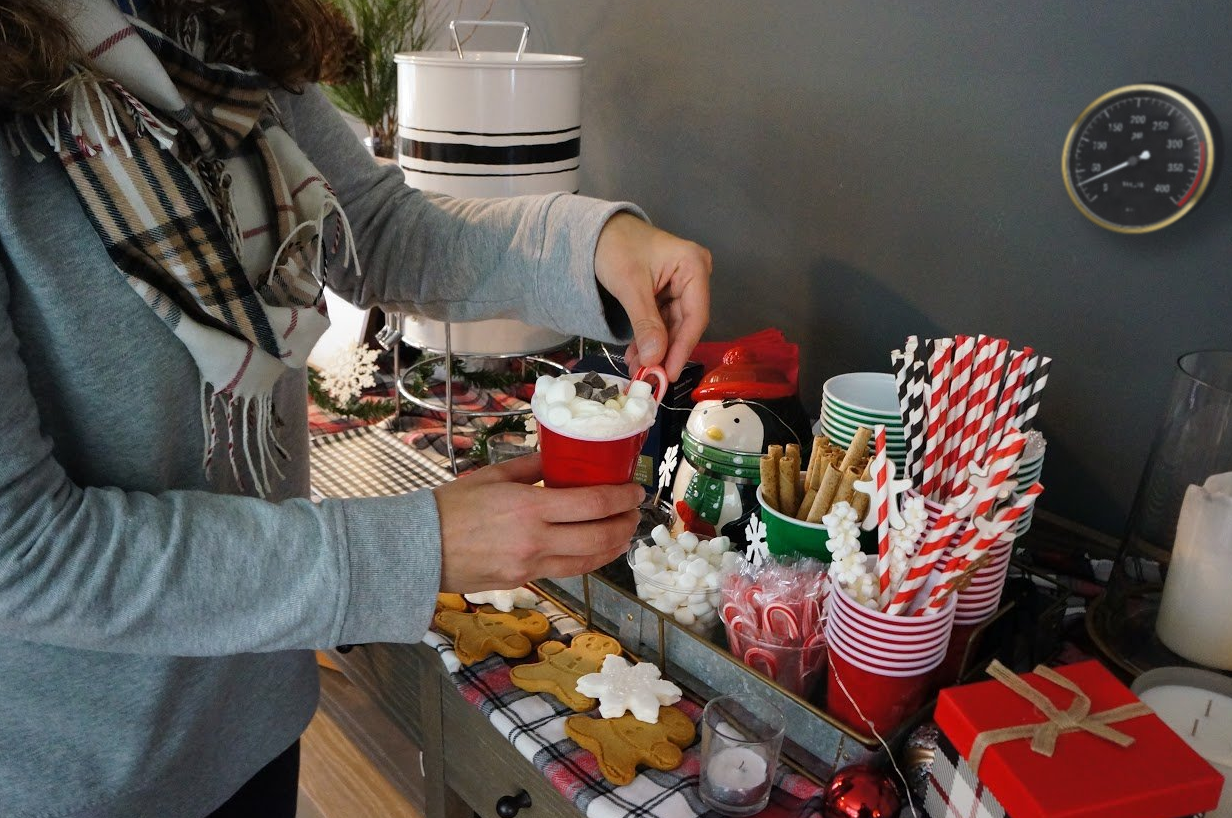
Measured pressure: 30 psi
